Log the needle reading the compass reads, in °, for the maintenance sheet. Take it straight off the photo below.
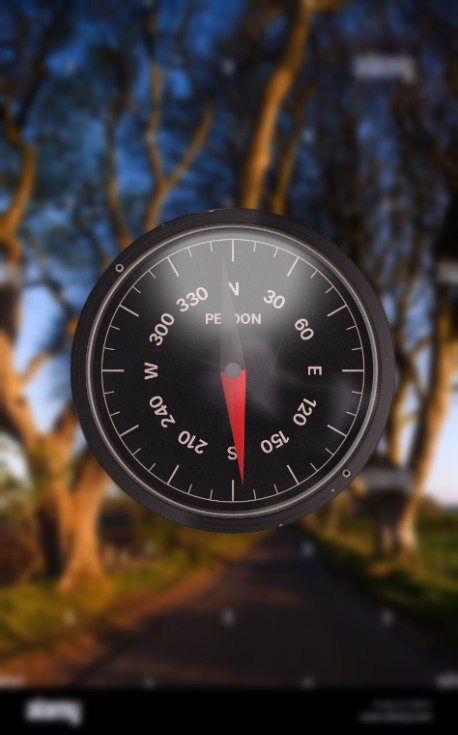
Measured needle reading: 175 °
